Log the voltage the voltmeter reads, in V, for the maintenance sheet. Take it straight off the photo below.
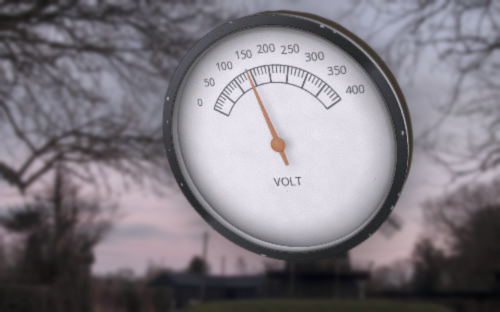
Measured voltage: 150 V
